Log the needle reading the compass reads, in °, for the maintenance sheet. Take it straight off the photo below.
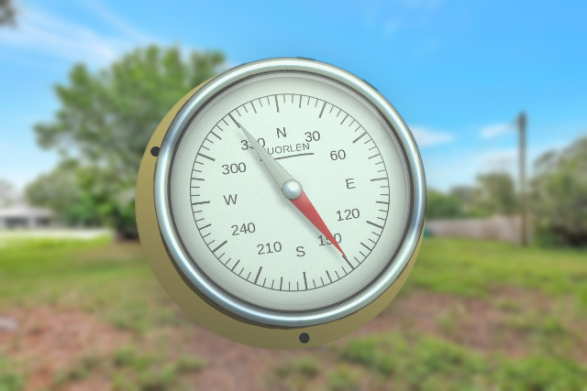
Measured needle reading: 150 °
